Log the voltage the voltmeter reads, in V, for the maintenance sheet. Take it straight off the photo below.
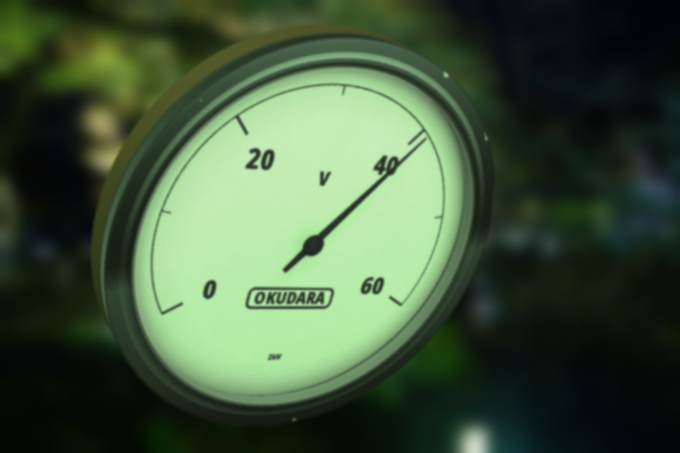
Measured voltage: 40 V
